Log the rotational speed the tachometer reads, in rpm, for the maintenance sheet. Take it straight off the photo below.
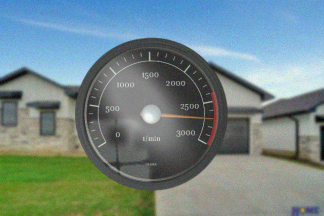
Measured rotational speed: 2700 rpm
